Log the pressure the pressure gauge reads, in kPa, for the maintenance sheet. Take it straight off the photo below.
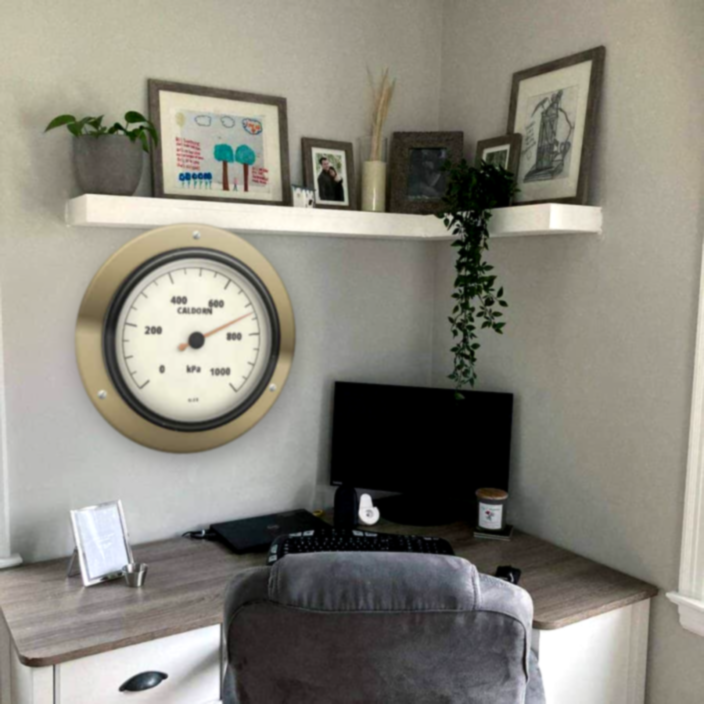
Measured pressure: 725 kPa
